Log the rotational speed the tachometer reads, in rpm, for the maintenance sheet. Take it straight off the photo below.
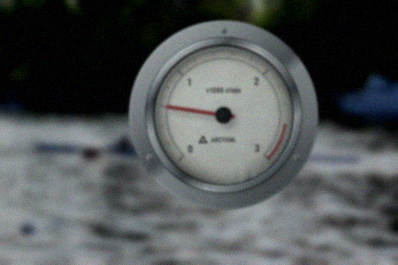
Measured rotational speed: 600 rpm
